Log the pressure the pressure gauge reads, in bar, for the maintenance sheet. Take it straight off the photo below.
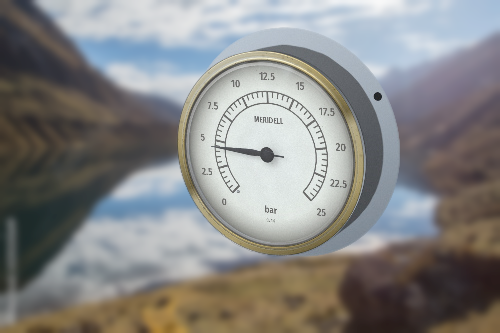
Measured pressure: 4.5 bar
